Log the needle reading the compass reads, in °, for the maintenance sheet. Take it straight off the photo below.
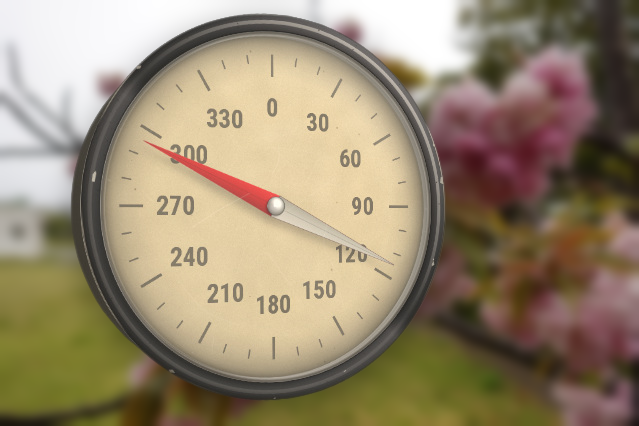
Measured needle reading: 295 °
